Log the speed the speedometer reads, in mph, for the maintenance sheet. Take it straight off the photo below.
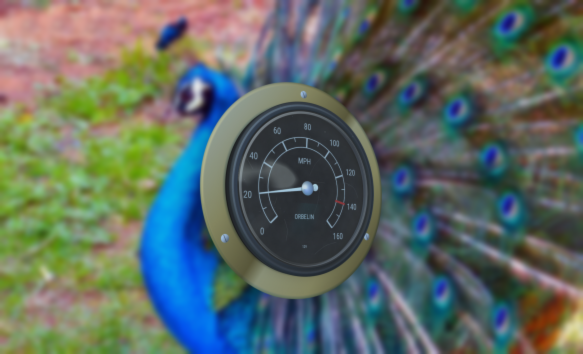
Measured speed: 20 mph
